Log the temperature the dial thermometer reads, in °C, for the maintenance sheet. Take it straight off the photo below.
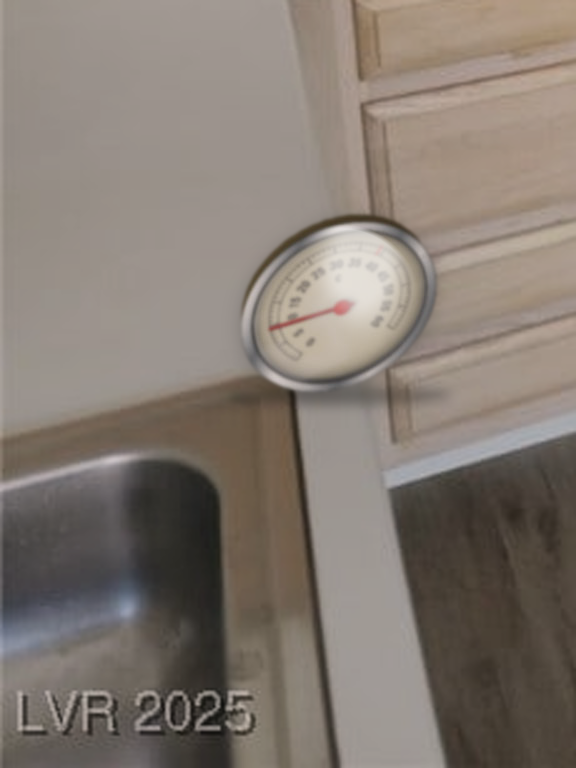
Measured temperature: 10 °C
